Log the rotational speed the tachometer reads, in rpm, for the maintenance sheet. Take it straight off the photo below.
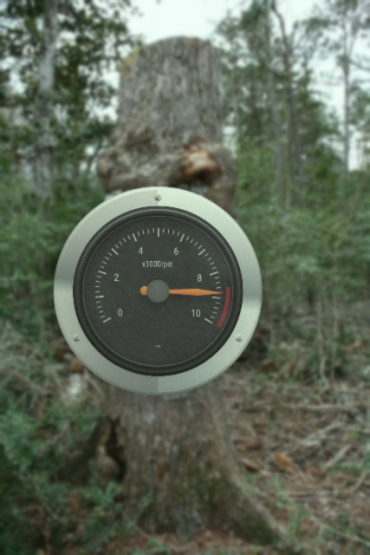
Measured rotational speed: 8800 rpm
